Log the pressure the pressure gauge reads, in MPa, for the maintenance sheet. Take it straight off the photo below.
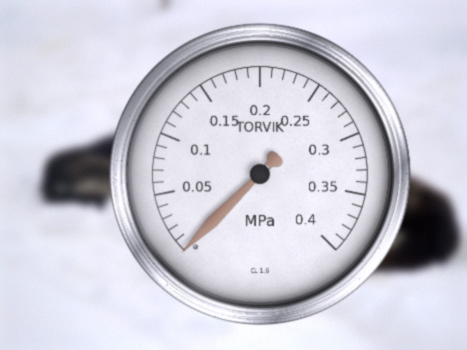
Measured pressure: 0 MPa
